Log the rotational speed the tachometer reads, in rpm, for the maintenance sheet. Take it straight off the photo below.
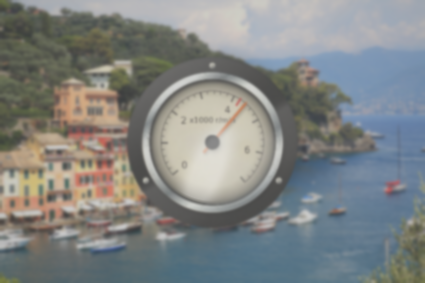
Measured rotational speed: 4400 rpm
